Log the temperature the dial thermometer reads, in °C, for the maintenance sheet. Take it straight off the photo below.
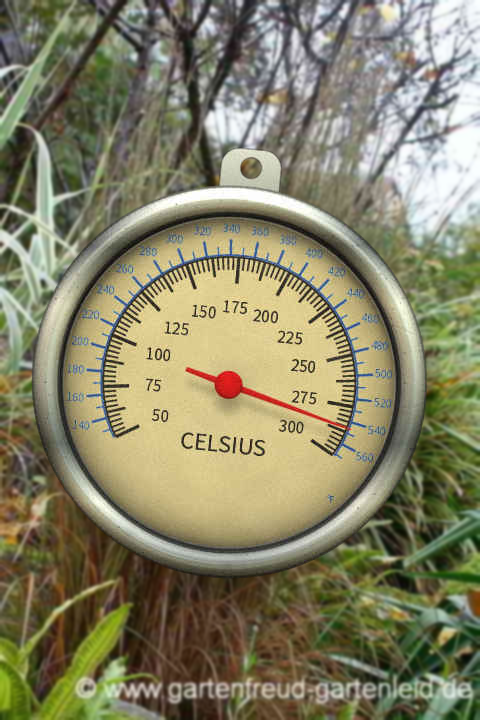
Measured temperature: 285 °C
